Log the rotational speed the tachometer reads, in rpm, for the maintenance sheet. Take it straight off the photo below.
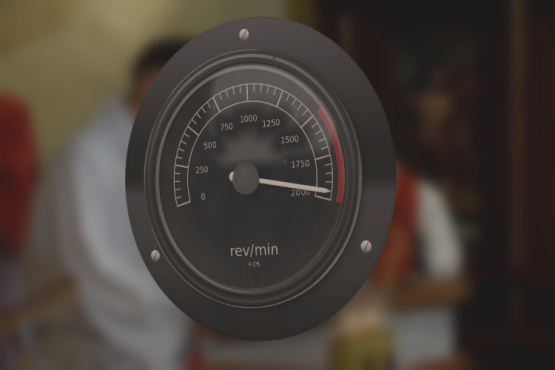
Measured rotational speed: 1950 rpm
